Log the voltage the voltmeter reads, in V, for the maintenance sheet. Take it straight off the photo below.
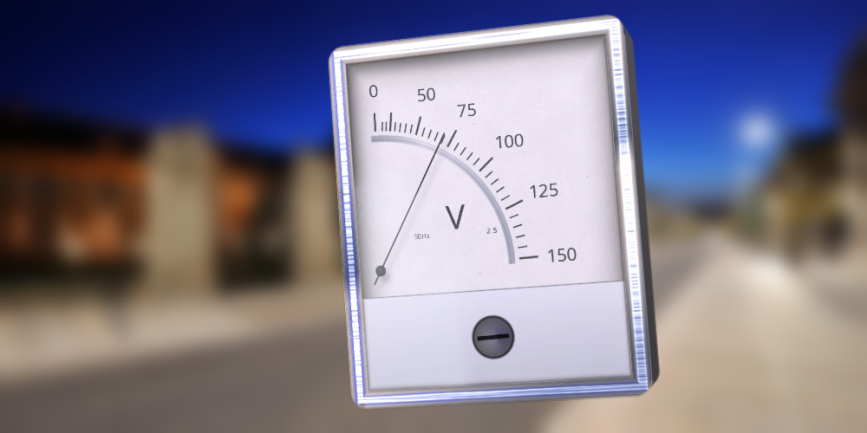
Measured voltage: 70 V
